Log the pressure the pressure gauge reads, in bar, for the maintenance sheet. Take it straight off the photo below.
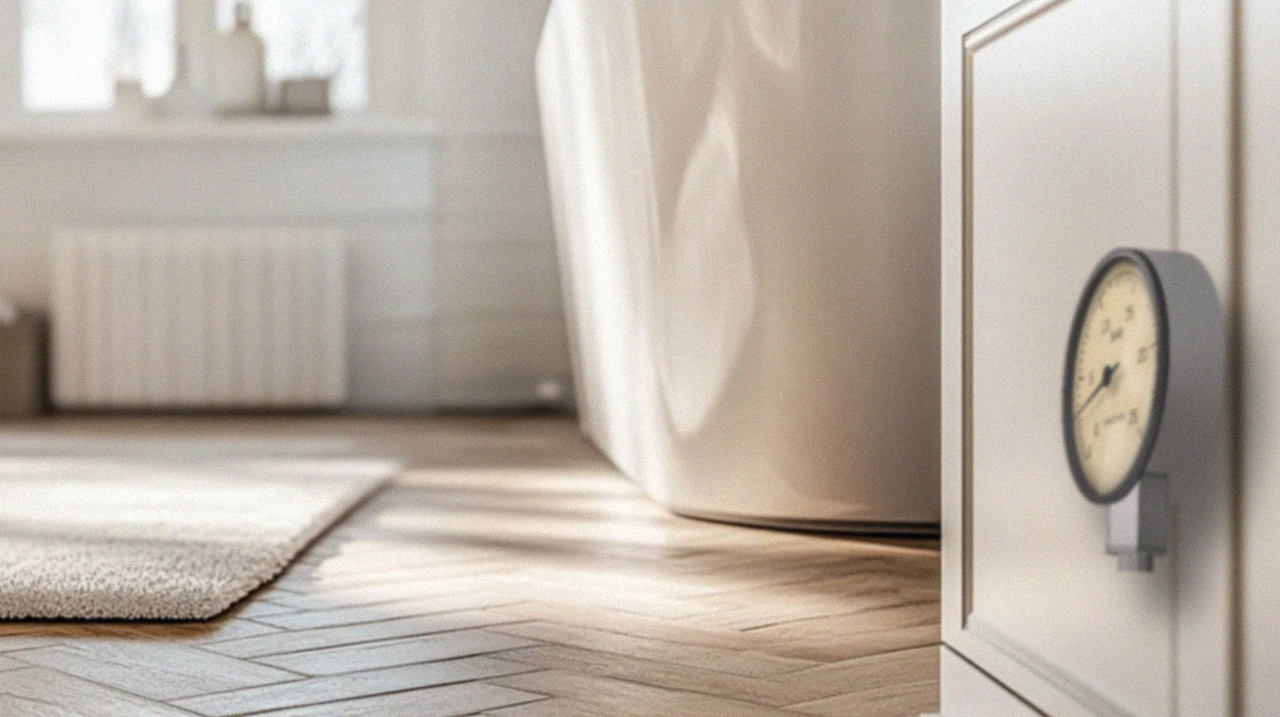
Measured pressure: 2.5 bar
